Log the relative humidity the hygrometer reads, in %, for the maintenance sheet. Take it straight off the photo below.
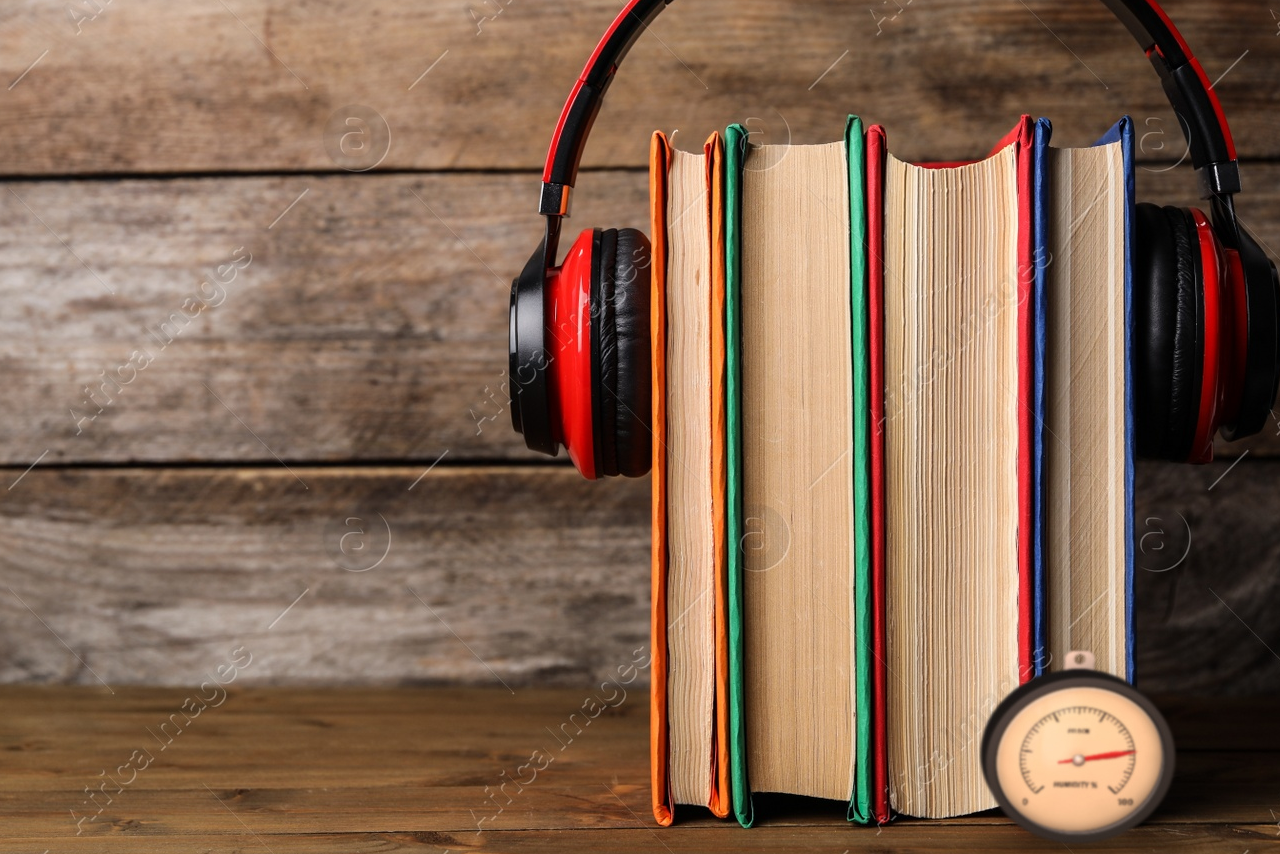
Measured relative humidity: 80 %
